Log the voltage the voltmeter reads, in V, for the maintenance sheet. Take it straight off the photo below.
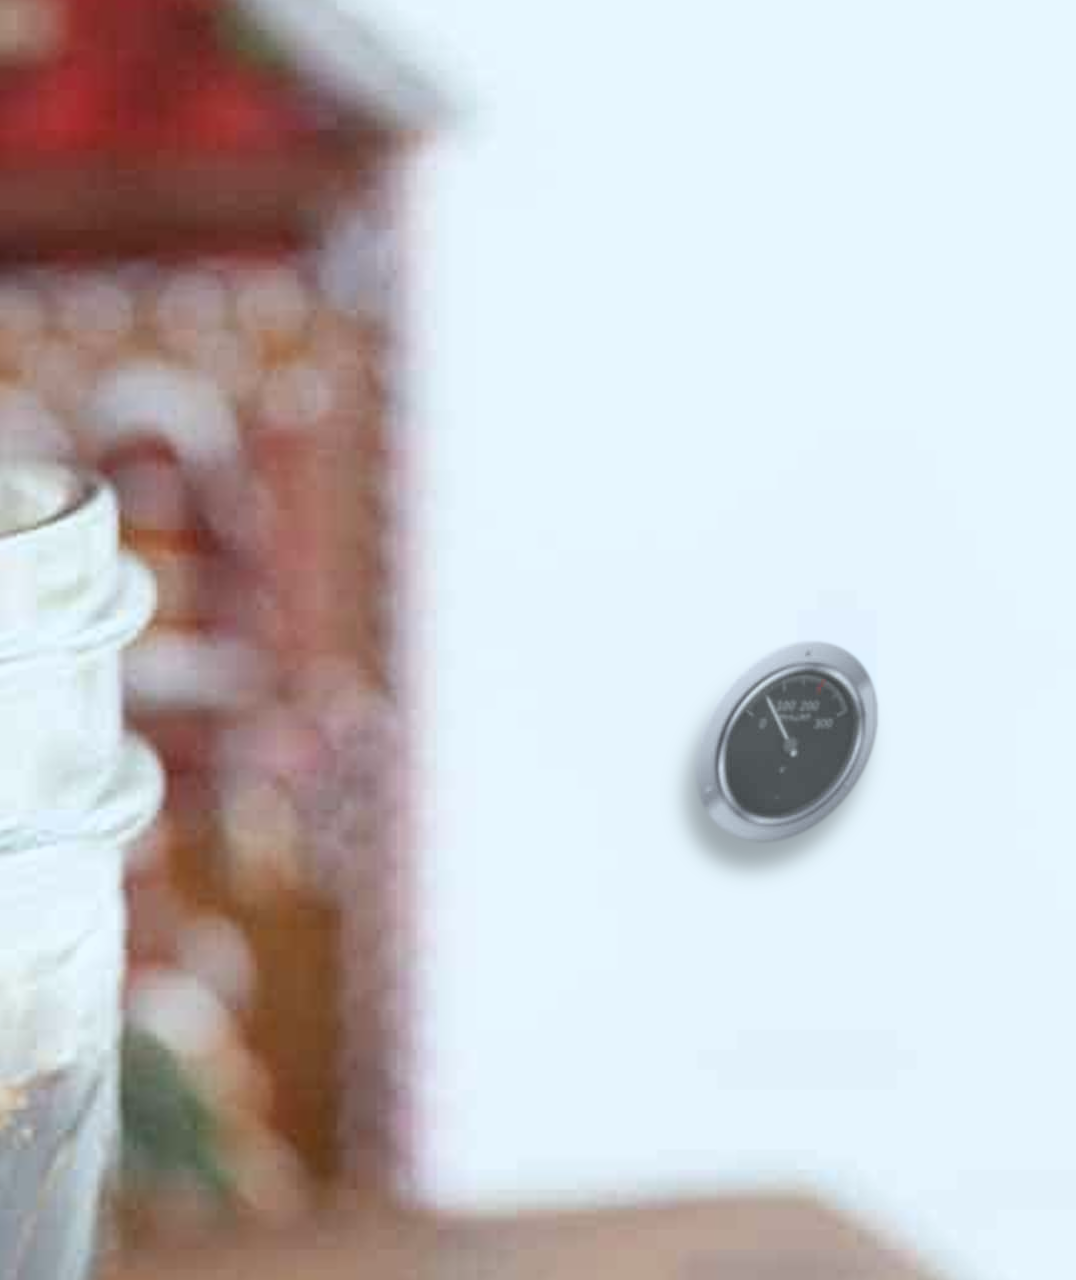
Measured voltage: 50 V
